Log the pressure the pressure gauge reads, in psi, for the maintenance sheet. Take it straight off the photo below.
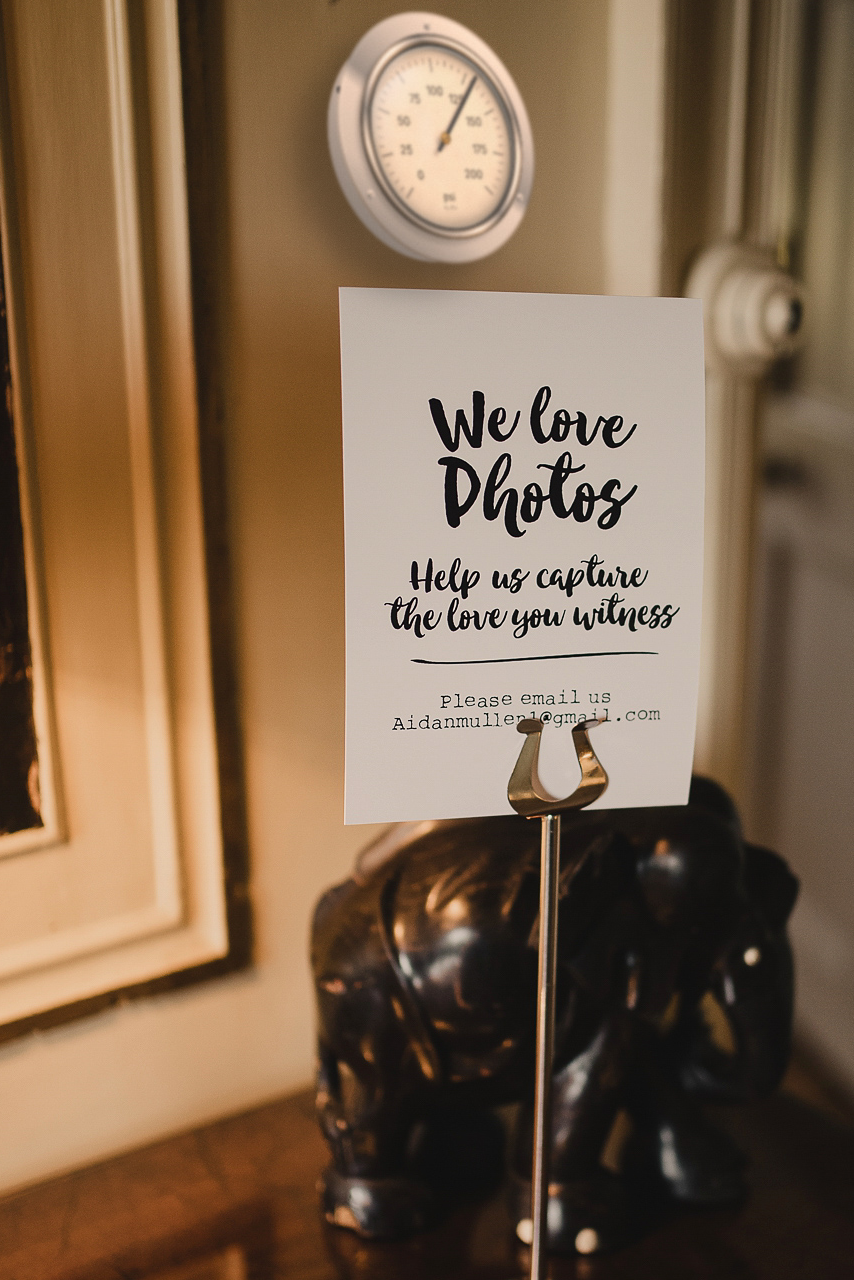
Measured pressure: 130 psi
